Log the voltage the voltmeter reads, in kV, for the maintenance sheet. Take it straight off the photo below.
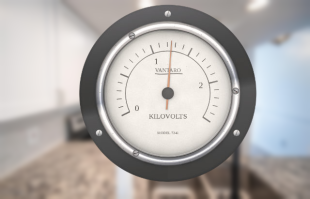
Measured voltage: 1.25 kV
